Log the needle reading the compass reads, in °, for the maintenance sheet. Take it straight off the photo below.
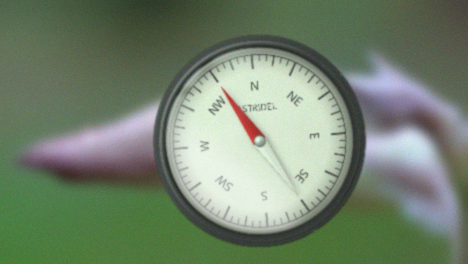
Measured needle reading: 330 °
